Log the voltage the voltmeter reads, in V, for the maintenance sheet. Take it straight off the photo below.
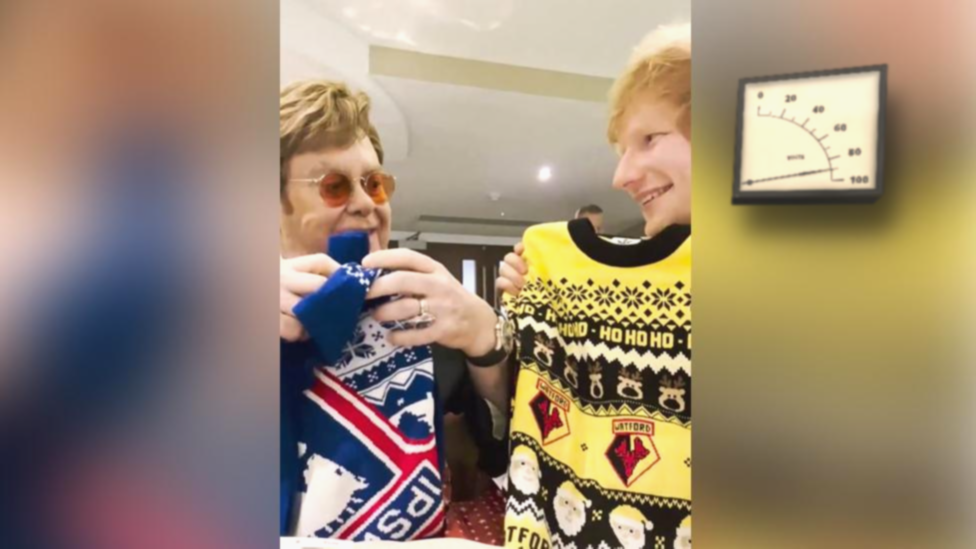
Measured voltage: 90 V
